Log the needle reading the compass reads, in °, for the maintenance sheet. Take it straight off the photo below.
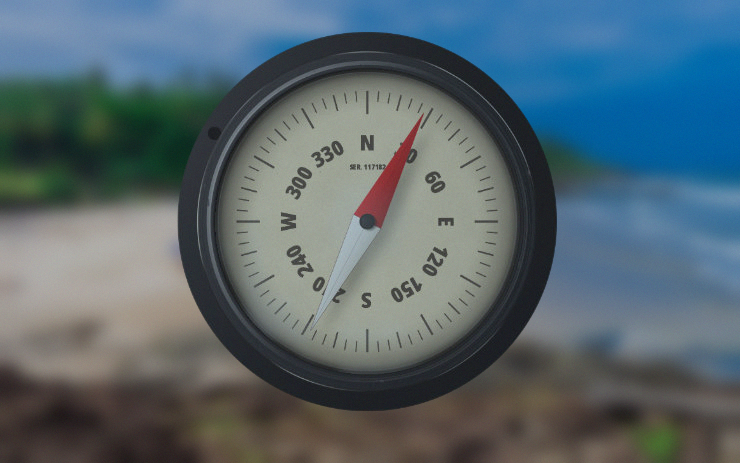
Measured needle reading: 27.5 °
